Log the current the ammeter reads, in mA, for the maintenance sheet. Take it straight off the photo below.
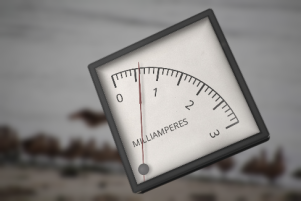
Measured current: 0.6 mA
